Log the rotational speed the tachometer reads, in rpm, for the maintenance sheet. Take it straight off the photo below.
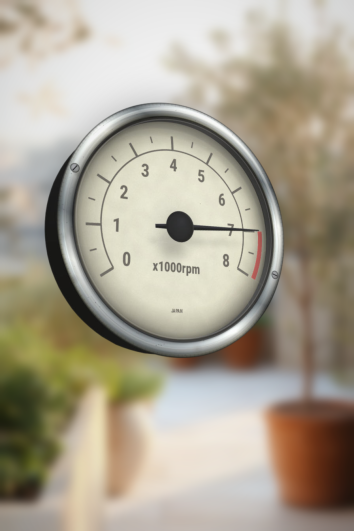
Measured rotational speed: 7000 rpm
